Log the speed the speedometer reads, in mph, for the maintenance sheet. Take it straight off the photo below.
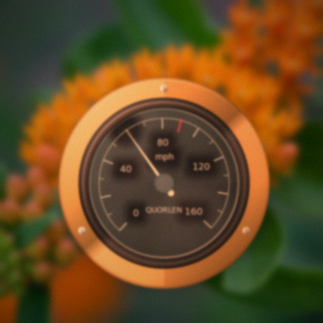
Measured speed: 60 mph
